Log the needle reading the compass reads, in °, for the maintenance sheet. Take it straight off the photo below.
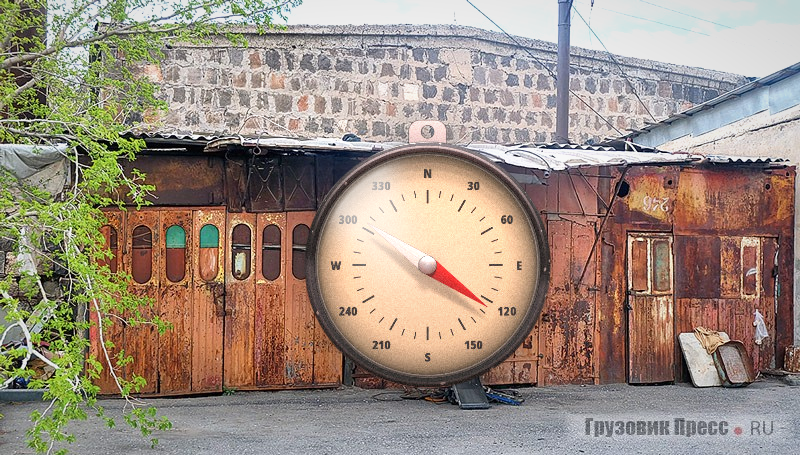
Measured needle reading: 125 °
